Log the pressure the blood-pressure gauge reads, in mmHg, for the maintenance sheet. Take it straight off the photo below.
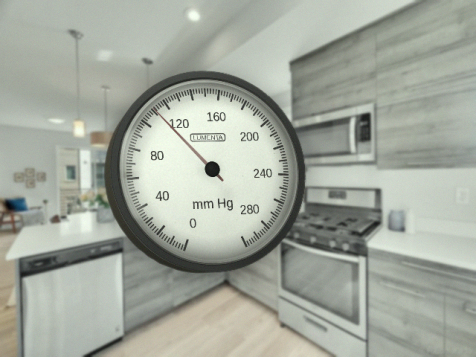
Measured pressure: 110 mmHg
